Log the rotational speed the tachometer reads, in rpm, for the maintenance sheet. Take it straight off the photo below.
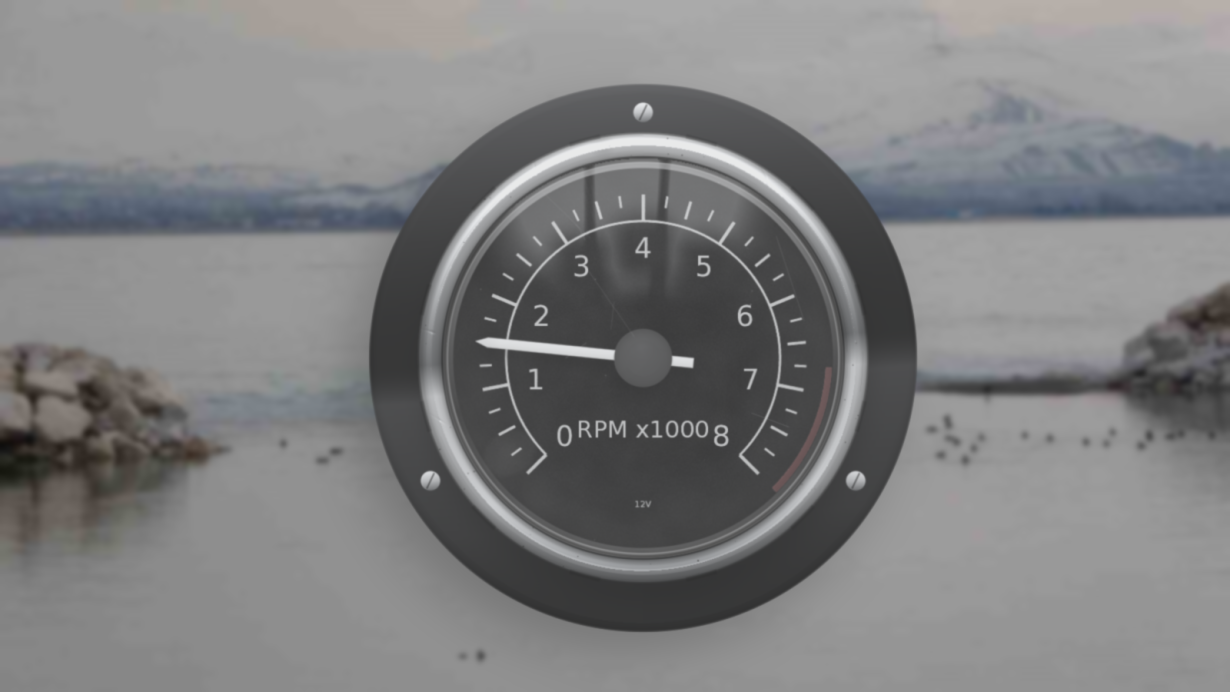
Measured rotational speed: 1500 rpm
